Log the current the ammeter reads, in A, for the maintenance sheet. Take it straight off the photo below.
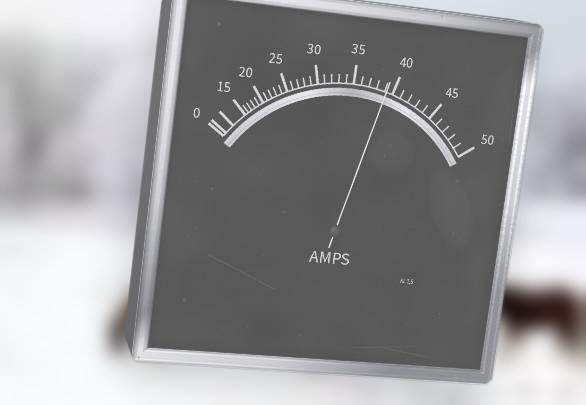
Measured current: 39 A
